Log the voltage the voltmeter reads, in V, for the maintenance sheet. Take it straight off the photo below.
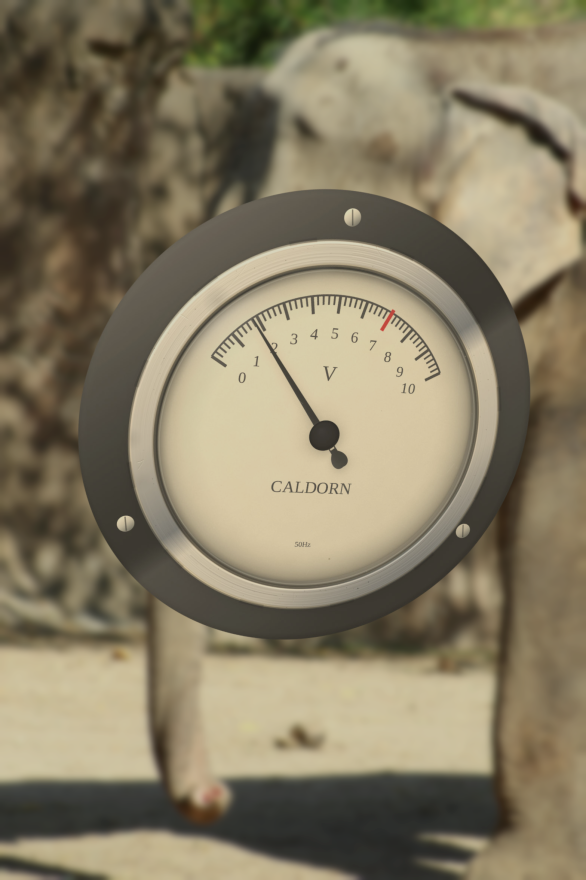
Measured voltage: 1.8 V
